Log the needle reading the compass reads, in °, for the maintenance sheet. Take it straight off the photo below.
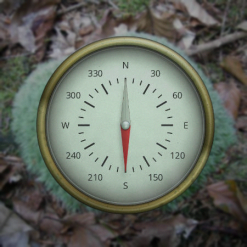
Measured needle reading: 180 °
